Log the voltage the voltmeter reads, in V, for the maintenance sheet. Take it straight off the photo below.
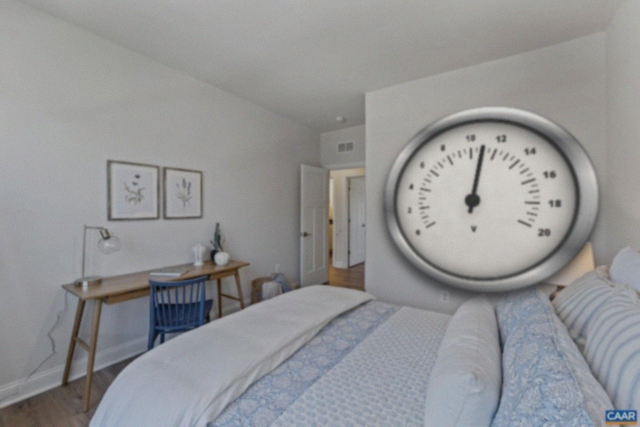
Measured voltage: 11 V
